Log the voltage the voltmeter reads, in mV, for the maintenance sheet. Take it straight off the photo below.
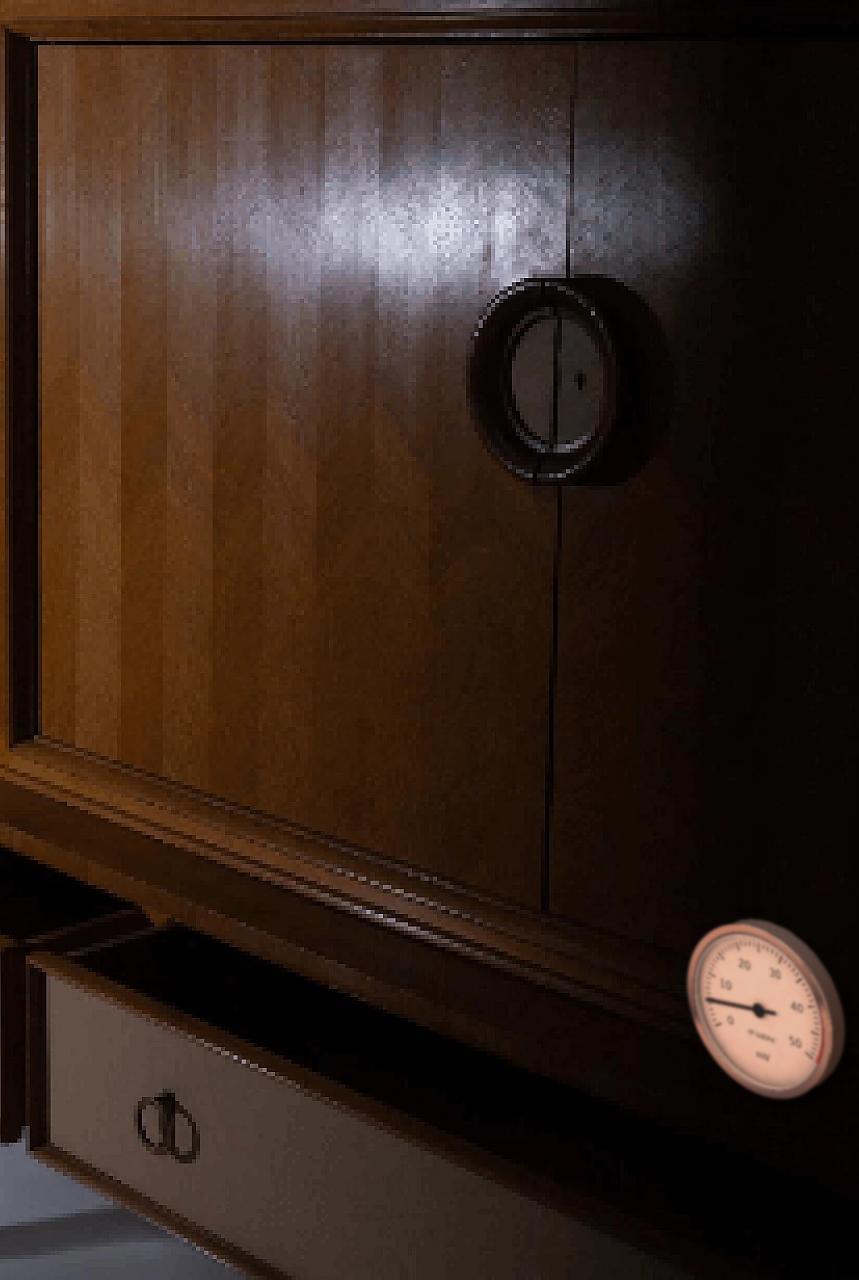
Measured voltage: 5 mV
